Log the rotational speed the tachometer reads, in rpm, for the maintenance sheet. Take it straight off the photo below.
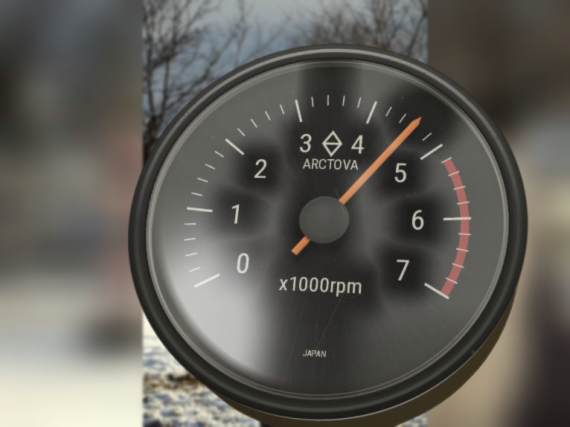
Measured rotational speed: 4600 rpm
